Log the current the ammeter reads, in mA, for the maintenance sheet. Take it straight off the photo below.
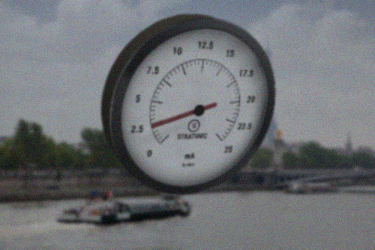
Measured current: 2.5 mA
